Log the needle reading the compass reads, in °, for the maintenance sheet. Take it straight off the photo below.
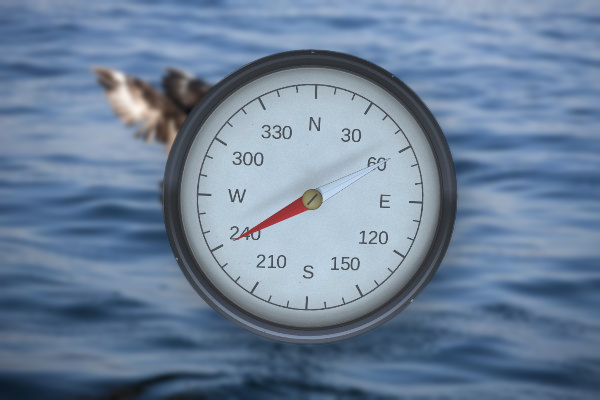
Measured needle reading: 240 °
